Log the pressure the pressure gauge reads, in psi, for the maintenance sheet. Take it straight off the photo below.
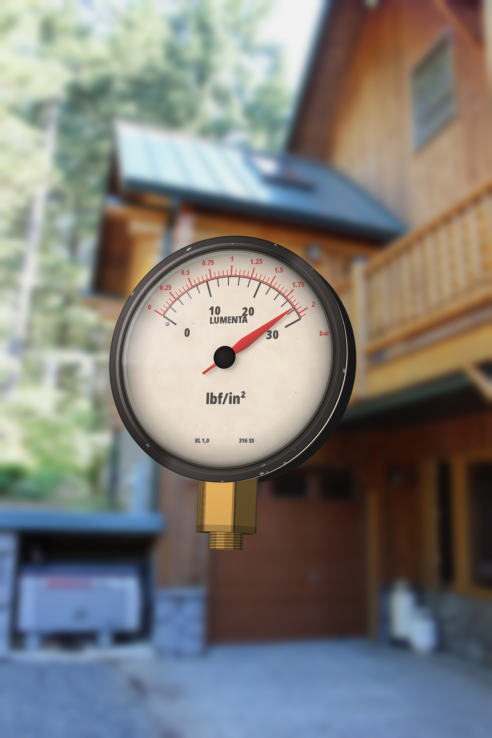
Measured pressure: 28 psi
